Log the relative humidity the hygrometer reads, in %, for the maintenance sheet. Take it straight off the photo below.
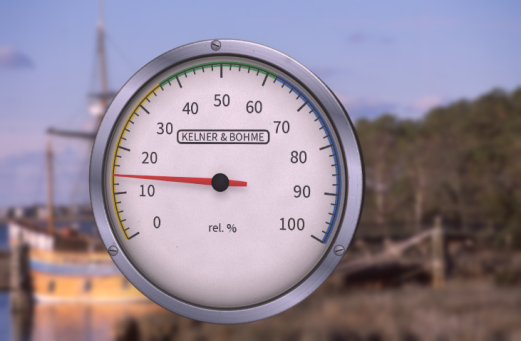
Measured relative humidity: 14 %
